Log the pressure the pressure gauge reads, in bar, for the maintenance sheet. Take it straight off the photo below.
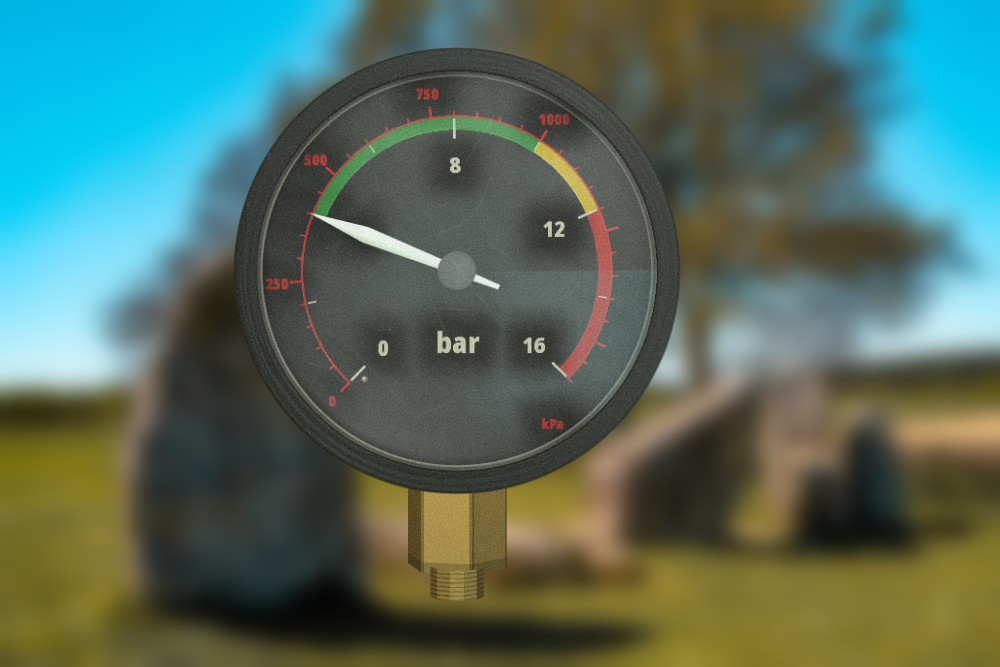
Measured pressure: 4 bar
